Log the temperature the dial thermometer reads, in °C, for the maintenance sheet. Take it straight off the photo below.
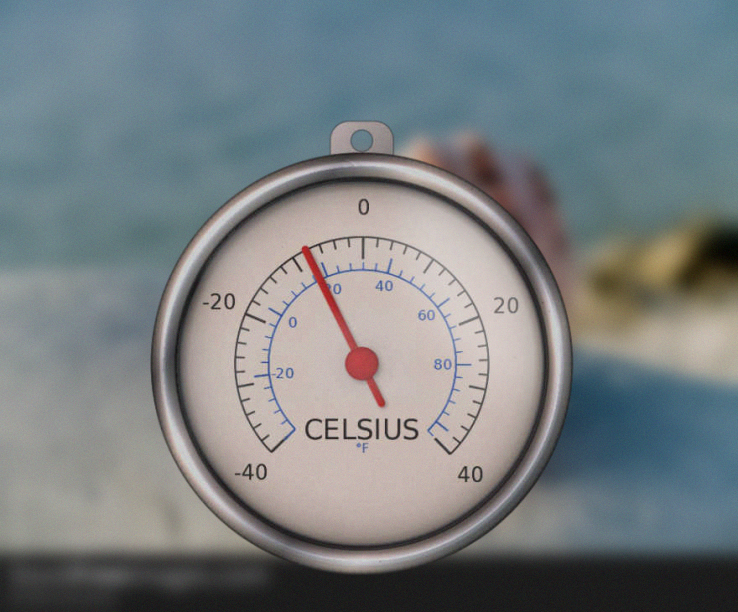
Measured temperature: -8 °C
